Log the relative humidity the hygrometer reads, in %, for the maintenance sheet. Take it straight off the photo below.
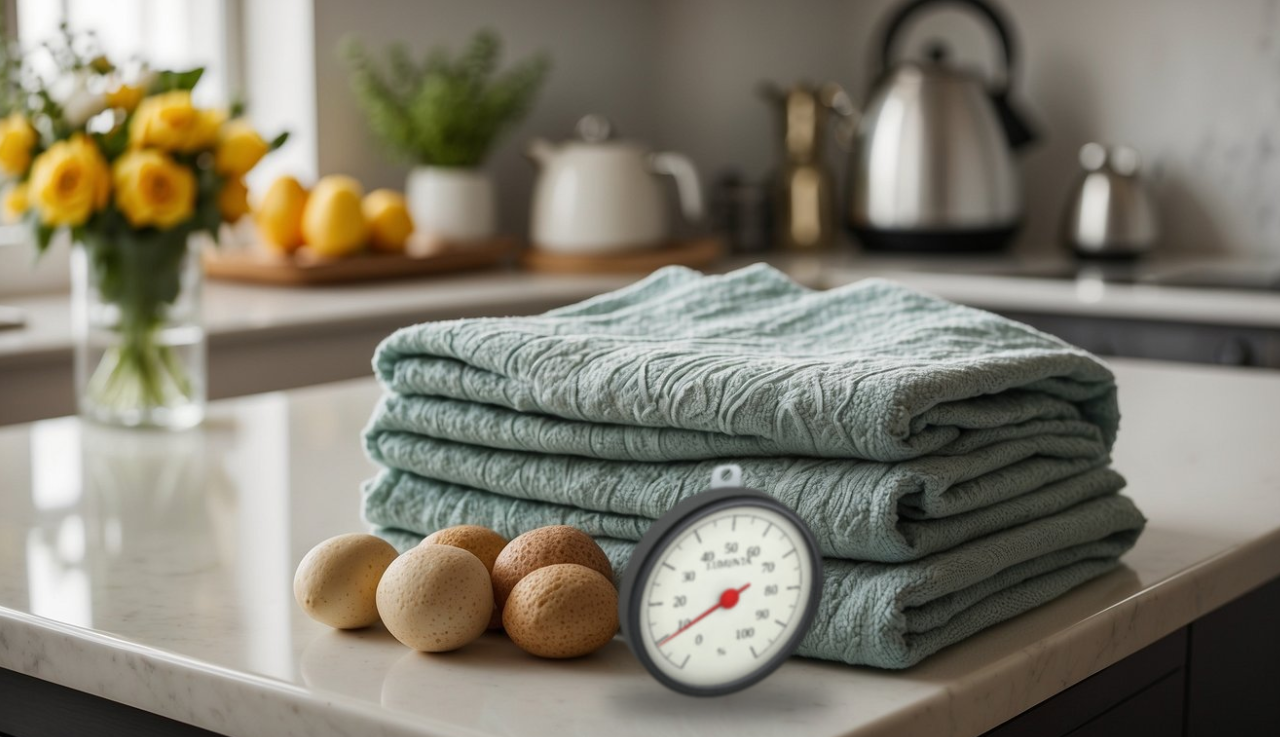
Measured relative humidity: 10 %
